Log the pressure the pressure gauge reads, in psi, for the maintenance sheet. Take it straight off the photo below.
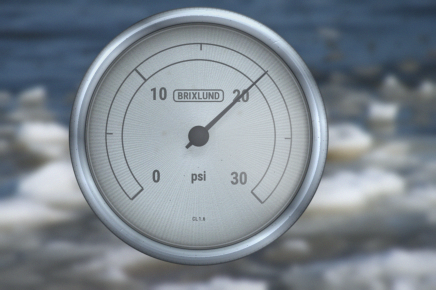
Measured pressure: 20 psi
